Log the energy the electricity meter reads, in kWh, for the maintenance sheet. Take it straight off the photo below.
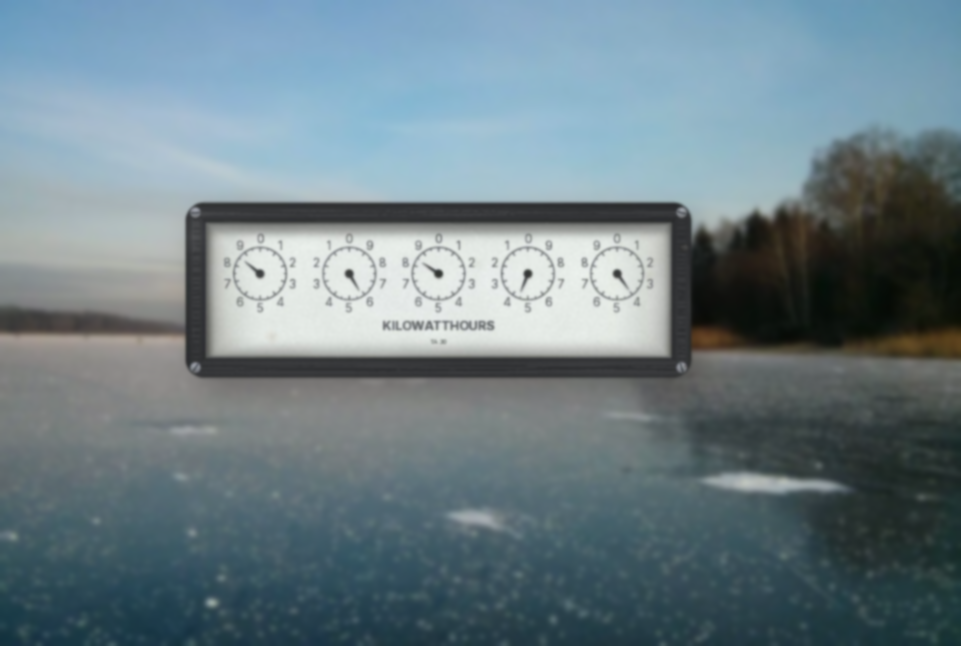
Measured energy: 85844 kWh
